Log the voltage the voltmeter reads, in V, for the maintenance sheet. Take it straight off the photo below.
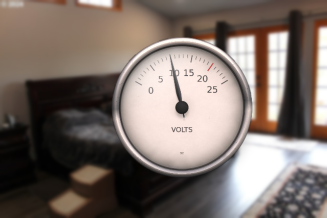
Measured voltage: 10 V
